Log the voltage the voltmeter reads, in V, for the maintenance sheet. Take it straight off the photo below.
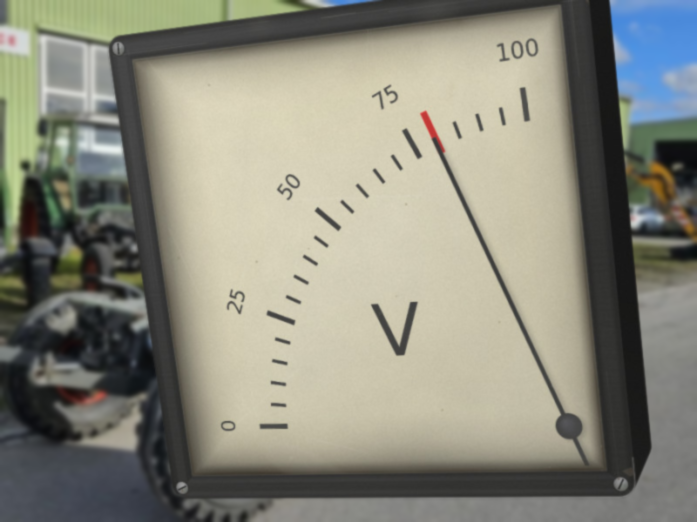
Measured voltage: 80 V
